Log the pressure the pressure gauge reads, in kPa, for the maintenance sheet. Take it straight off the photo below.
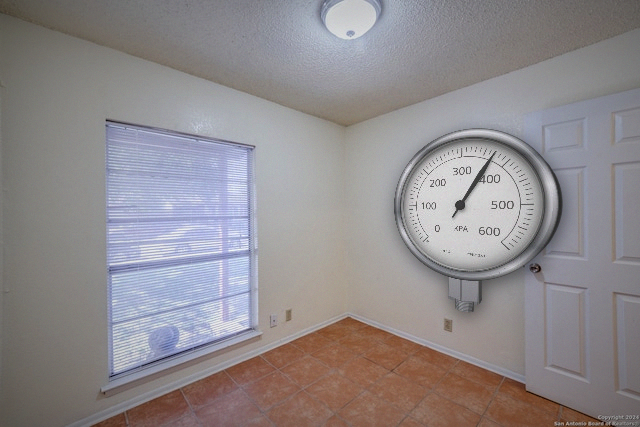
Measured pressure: 370 kPa
